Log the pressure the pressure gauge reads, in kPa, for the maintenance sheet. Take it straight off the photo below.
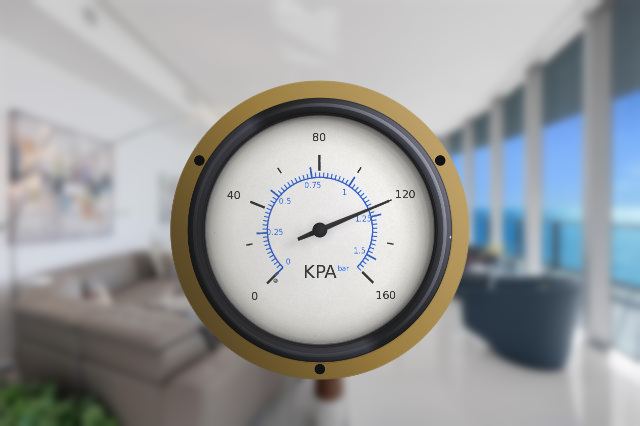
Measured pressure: 120 kPa
